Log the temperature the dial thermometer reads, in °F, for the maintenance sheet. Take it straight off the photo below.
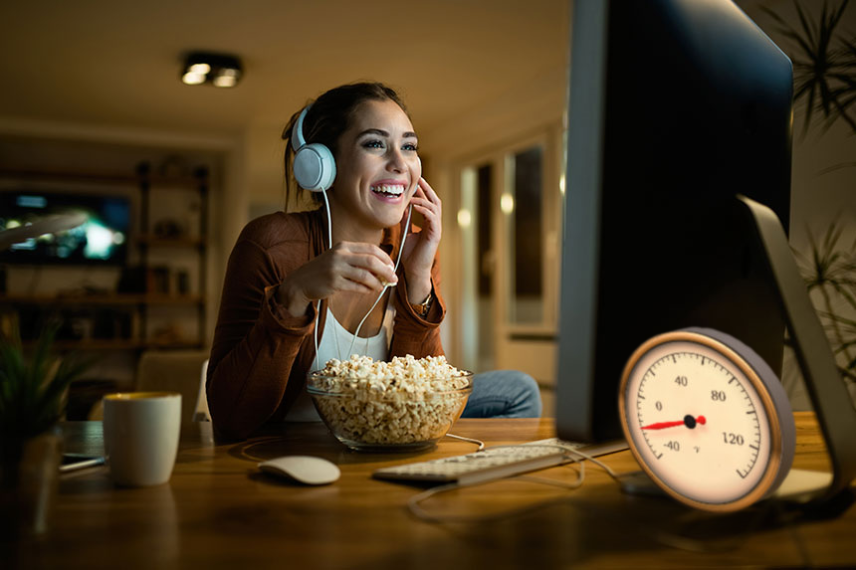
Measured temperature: -20 °F
